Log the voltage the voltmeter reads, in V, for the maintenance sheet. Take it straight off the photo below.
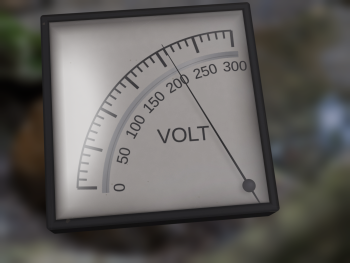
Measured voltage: 210 V
